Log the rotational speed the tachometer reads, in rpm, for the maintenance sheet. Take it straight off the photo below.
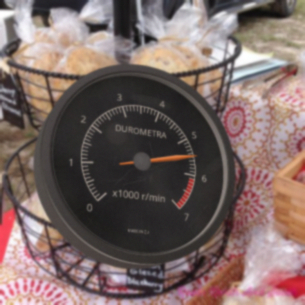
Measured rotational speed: 5500 rpm
